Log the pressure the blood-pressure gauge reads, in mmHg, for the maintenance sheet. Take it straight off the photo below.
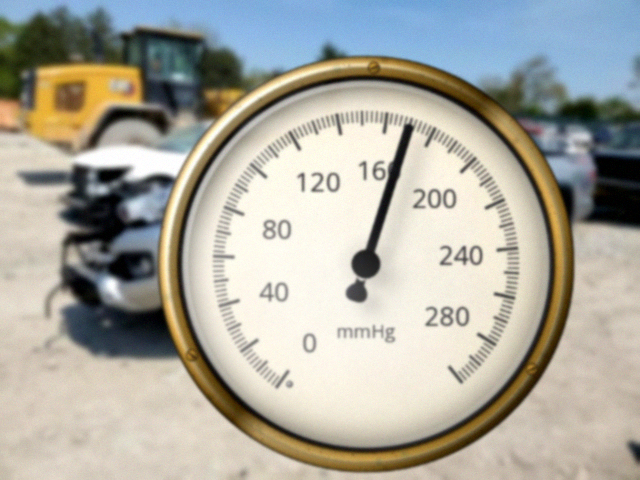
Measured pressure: 170 mmHg
